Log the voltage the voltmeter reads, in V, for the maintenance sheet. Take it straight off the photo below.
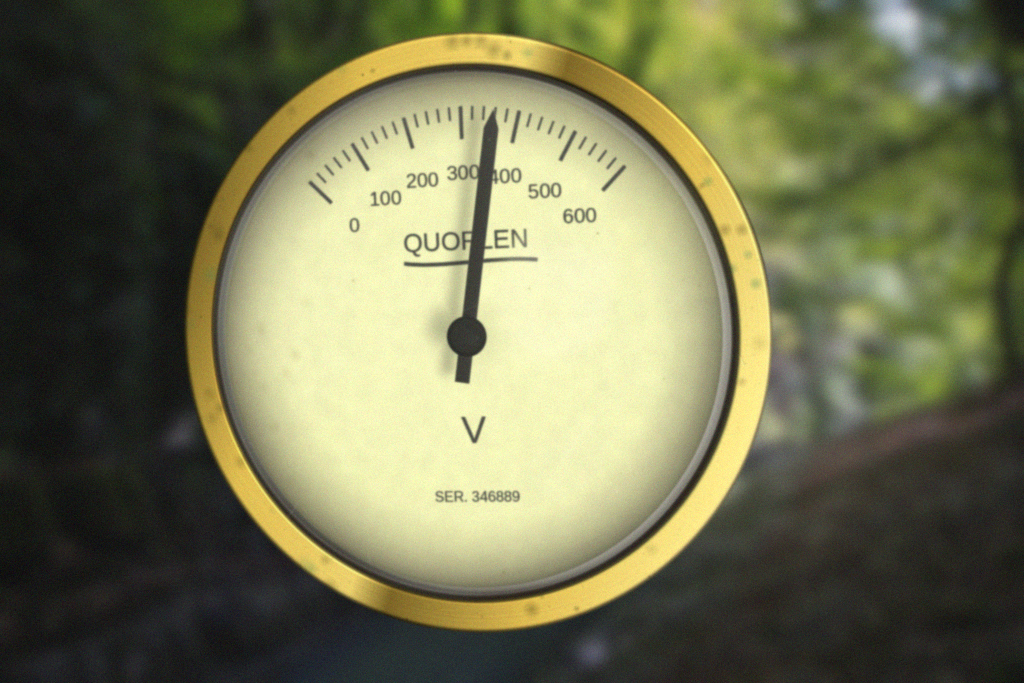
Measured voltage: 360 V
